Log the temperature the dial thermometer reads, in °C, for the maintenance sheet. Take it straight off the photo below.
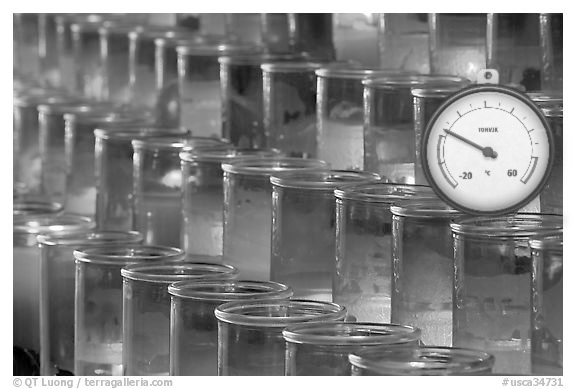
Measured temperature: 2.5 °C
